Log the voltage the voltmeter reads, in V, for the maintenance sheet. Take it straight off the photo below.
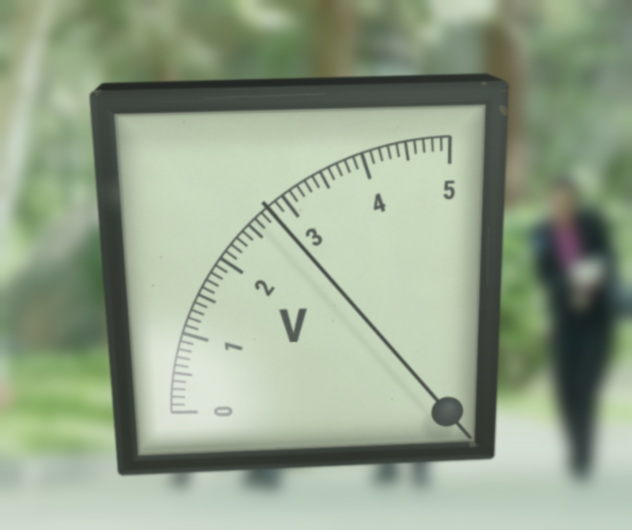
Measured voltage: 2.8 V
